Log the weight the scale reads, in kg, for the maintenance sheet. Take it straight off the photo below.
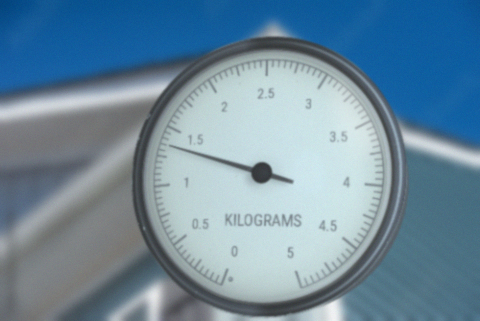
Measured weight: 1.35 kg
